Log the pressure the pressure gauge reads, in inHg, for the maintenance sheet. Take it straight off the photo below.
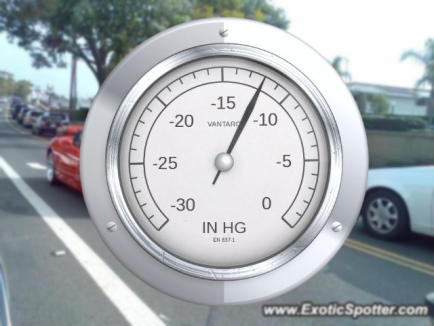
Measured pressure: -12 inHg
